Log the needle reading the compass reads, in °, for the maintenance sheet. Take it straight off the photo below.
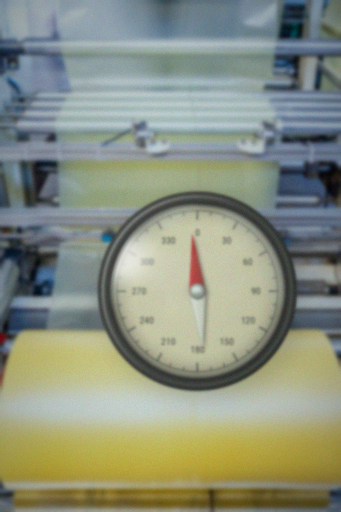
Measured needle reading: 355 °
